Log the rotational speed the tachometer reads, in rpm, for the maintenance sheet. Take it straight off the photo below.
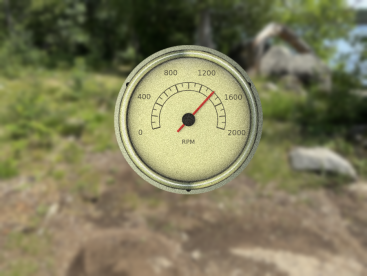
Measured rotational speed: 1400 rpm
